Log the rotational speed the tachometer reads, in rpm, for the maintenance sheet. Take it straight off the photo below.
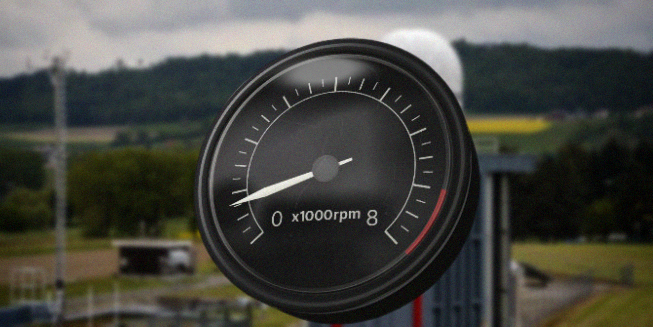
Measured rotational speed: 750 rpm
